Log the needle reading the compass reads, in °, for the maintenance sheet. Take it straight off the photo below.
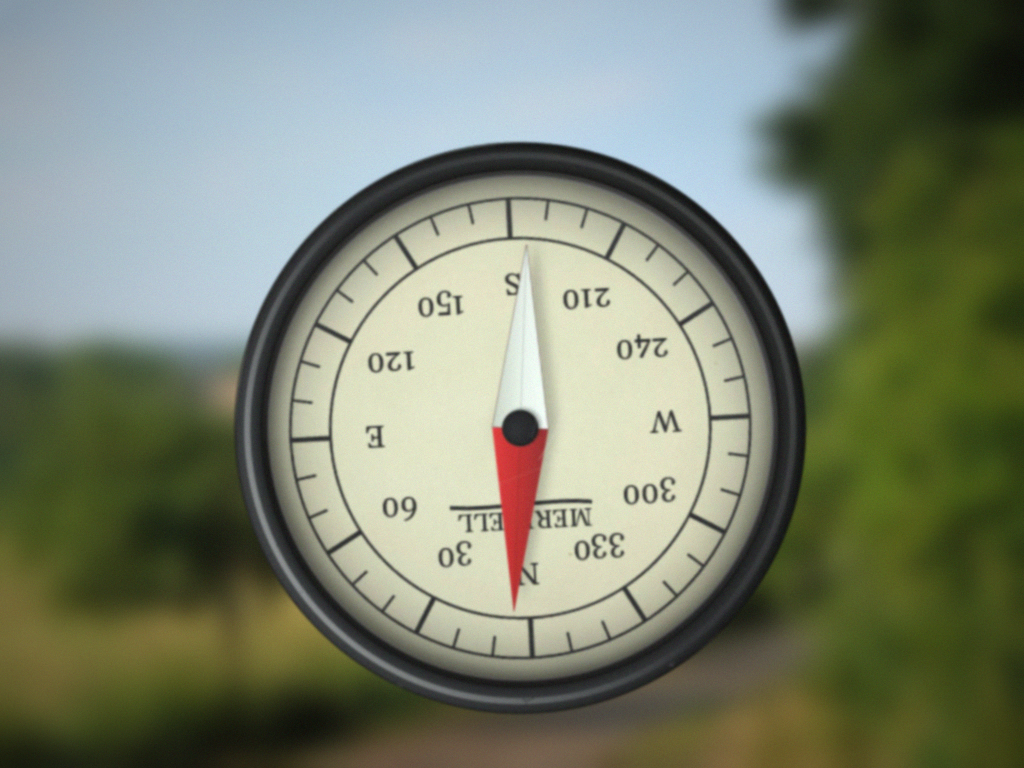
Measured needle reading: 5 °
